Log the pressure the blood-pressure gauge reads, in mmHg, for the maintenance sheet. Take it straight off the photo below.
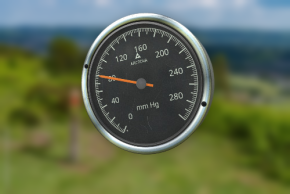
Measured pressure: 80 mmHg
